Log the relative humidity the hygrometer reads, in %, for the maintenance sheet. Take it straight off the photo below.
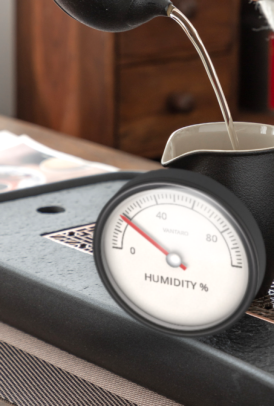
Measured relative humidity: 20 %
